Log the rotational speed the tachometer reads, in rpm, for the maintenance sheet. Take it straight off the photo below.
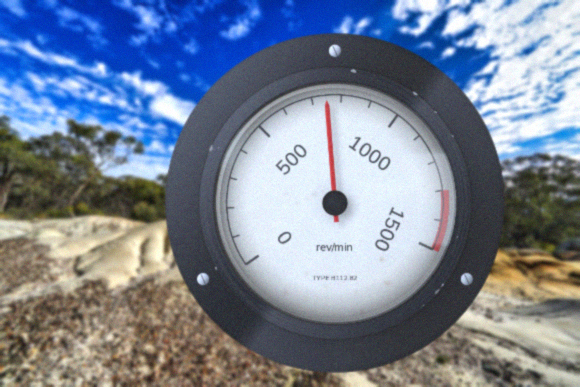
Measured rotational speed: 750 rpm
